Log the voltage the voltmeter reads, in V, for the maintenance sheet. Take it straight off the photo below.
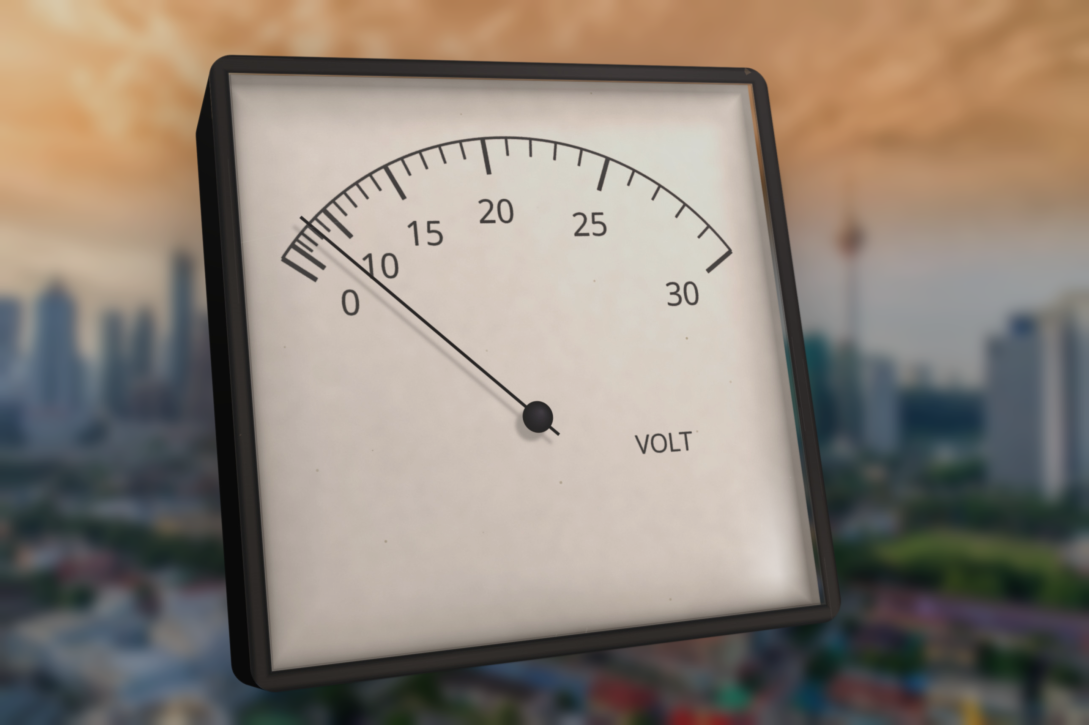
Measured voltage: 8 V
